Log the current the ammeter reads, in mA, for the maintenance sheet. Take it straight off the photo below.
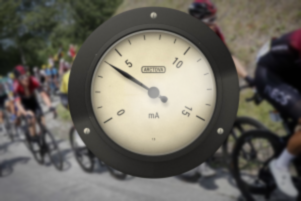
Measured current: 4 mA
